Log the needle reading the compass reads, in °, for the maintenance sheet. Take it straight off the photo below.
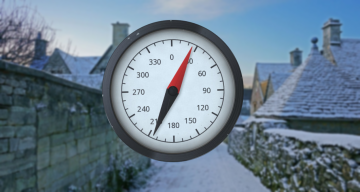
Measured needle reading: 25 °
